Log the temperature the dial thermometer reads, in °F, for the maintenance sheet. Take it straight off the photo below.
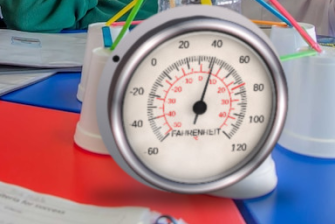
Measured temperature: 40 °F
